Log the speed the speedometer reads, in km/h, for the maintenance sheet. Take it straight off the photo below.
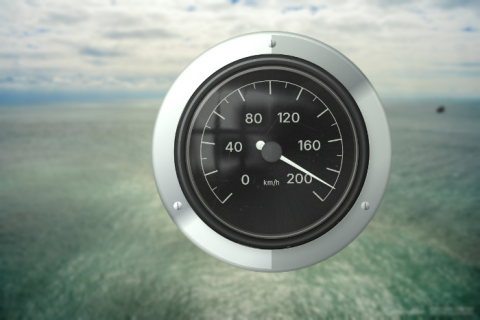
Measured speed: 190 km/h
